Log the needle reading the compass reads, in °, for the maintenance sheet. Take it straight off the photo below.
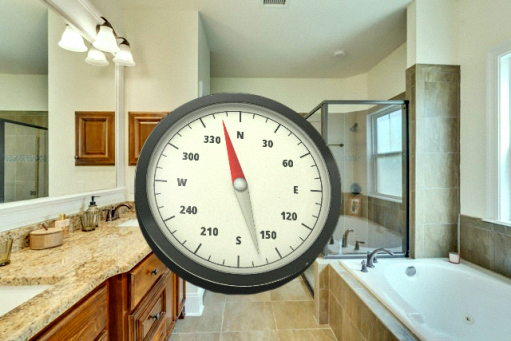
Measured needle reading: 345 °
